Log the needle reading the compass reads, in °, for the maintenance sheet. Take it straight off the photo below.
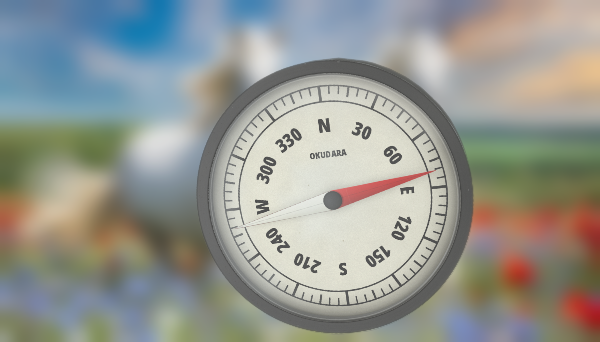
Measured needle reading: 80 °
